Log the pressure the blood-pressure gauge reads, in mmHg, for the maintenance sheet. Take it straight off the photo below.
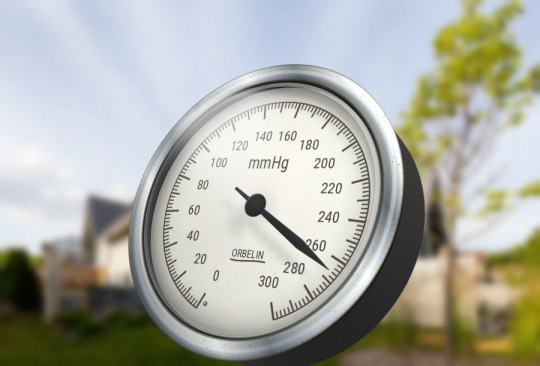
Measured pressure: 266 mmHg
